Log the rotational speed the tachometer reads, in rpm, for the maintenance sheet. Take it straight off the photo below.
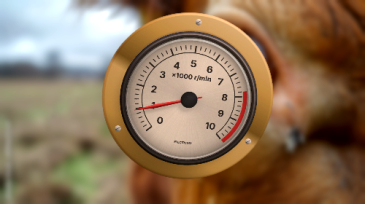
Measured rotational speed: 1000 rpm
